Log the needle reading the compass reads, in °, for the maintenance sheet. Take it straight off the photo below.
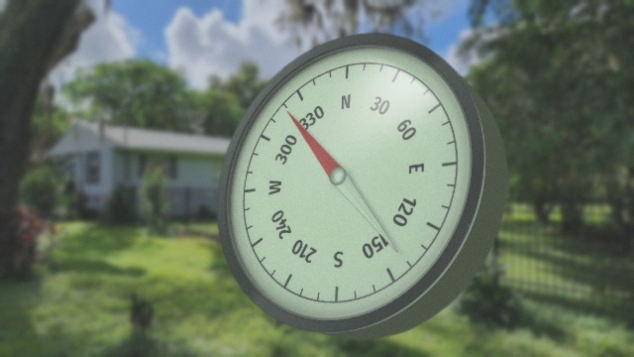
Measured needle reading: 320 °
